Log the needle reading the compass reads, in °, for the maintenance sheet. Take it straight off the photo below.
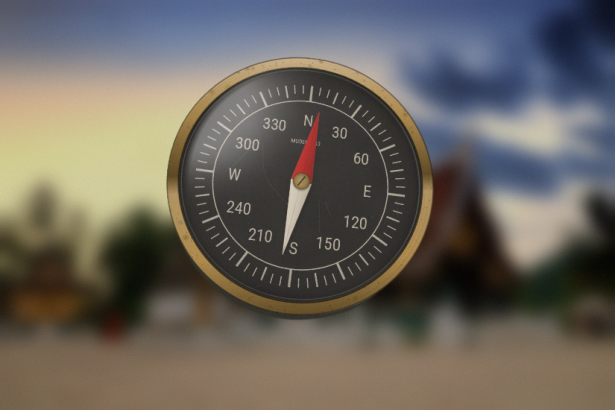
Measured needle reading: 7.5 °
